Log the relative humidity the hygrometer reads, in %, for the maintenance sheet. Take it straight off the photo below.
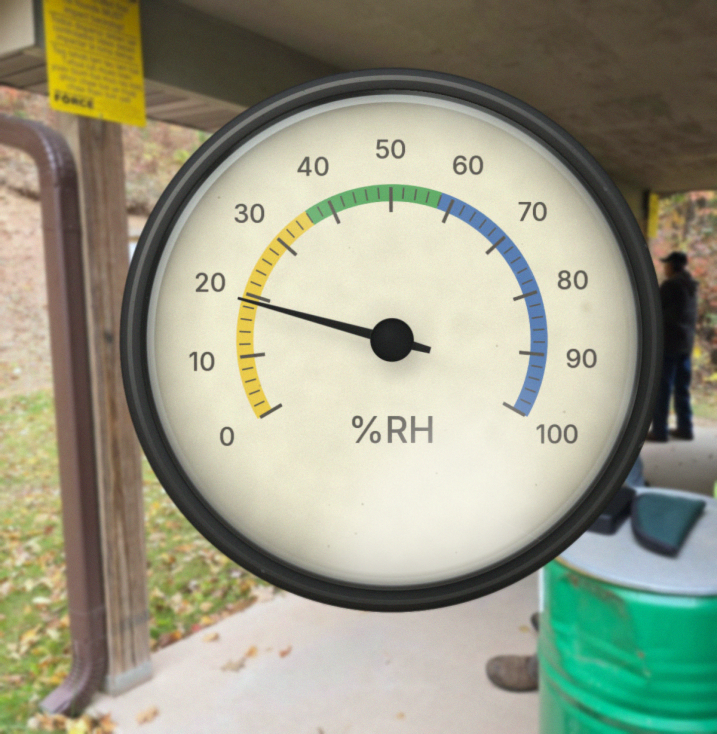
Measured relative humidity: 19 %
